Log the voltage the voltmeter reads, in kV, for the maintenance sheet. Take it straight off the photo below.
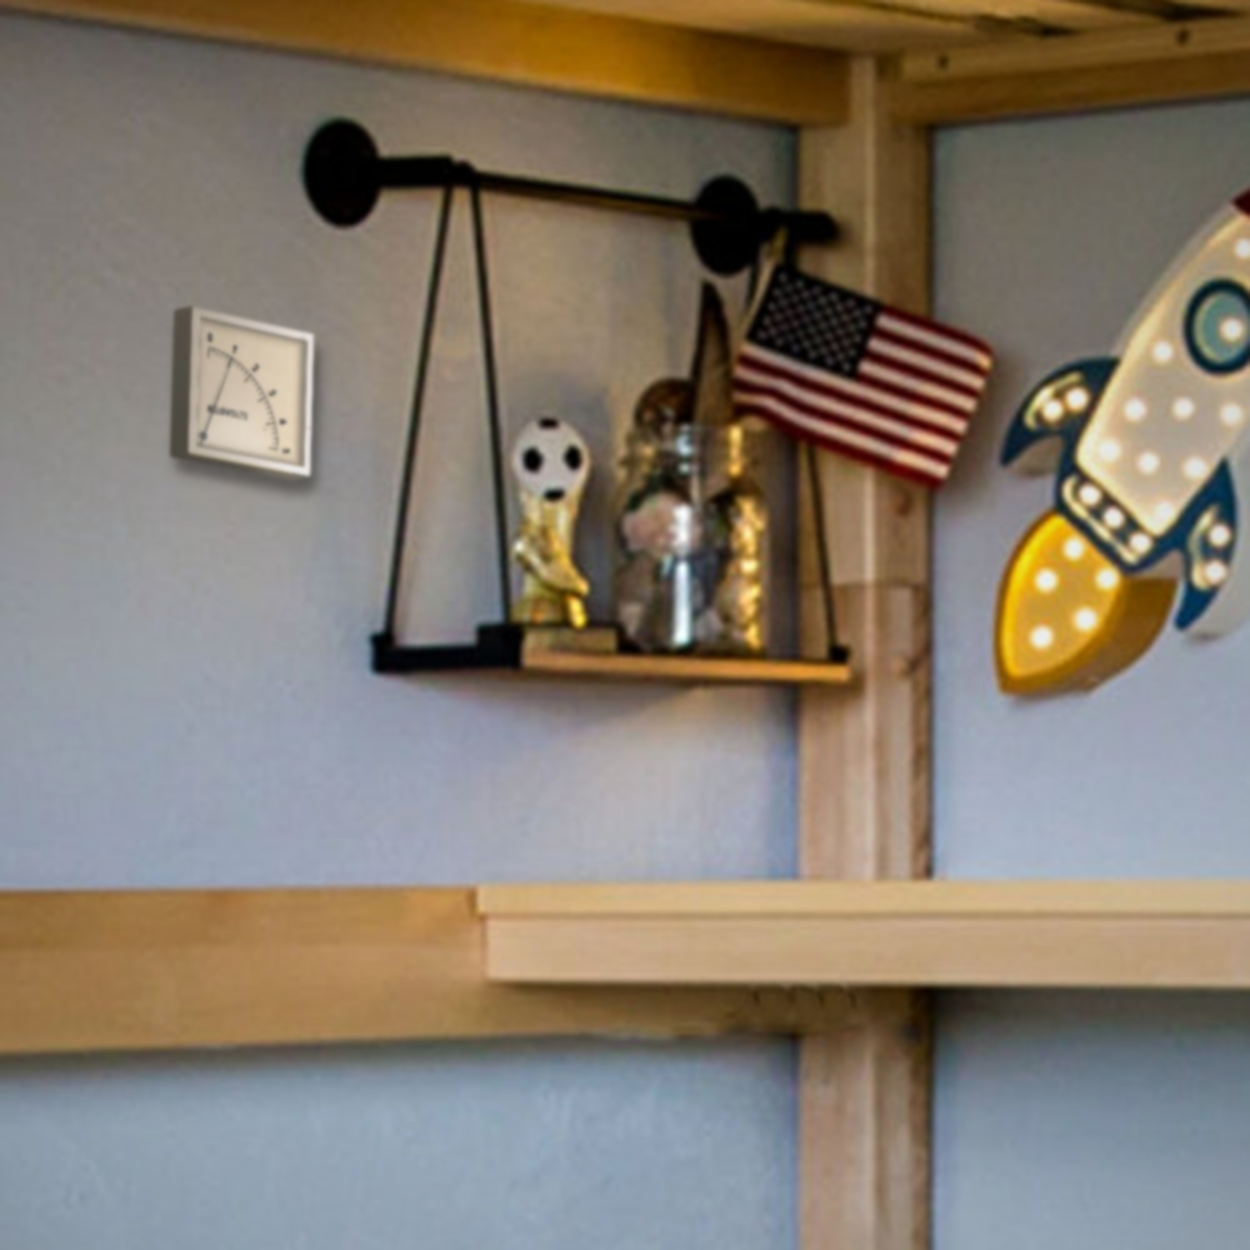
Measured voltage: 1 kV
